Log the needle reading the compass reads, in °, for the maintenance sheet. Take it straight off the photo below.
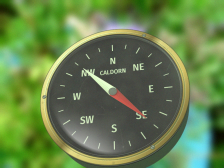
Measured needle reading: 135 °
